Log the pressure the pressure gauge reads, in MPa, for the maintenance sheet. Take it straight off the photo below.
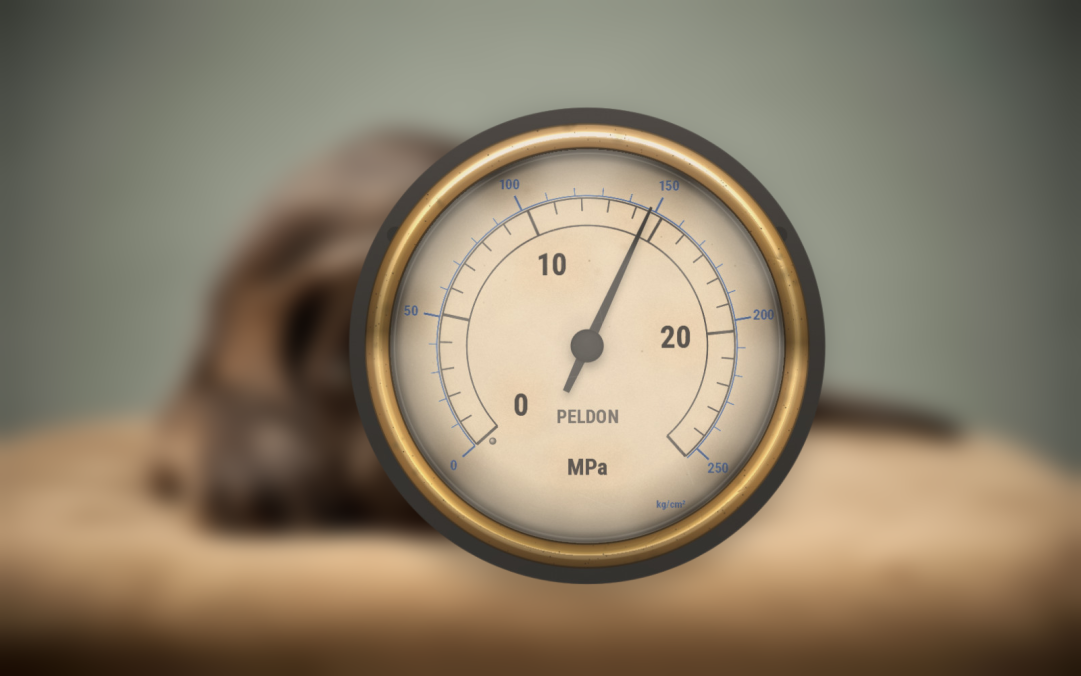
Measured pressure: 14.5 MPa
